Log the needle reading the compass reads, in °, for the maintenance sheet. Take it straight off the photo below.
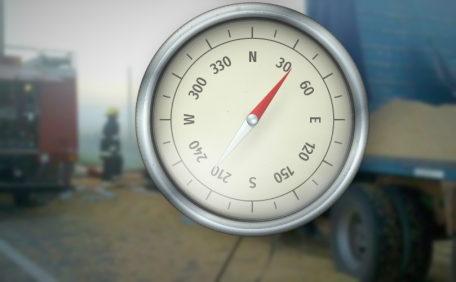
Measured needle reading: 37.5 °
